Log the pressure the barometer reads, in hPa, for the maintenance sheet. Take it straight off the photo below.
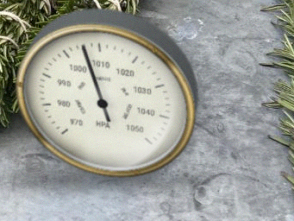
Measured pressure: 1006 hPa
